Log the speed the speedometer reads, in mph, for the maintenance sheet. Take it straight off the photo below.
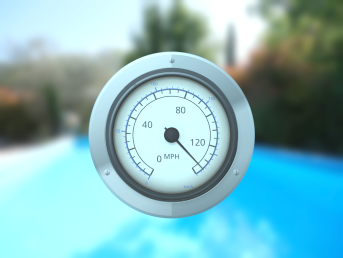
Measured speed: 135 mph
